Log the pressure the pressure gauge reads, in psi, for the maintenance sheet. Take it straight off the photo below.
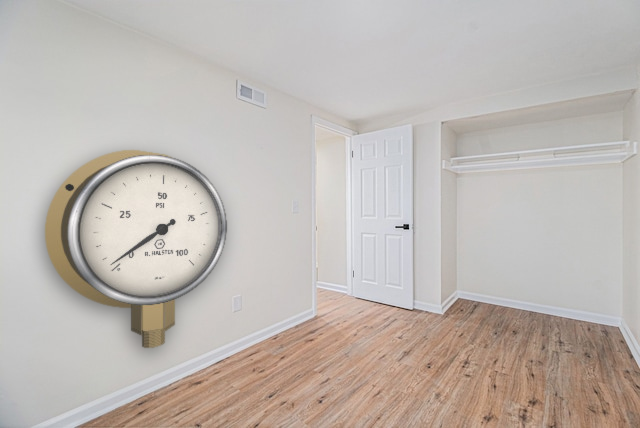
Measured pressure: 2.5 psi
